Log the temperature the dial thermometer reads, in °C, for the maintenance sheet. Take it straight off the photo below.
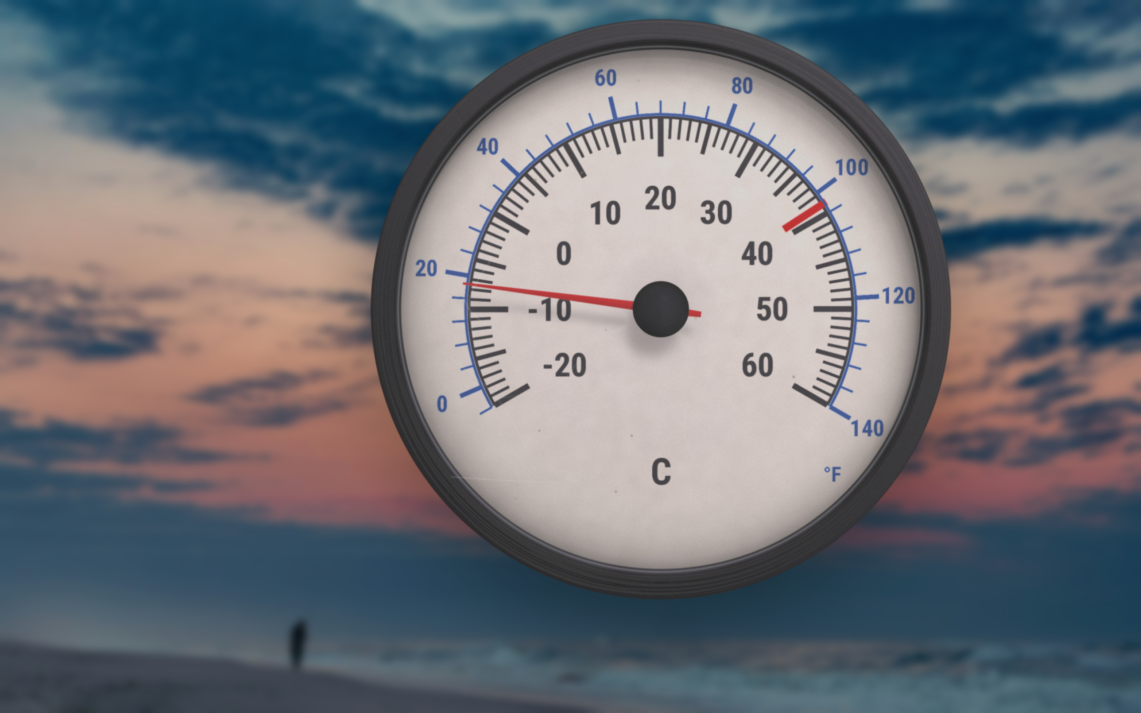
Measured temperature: -7.5 °C
